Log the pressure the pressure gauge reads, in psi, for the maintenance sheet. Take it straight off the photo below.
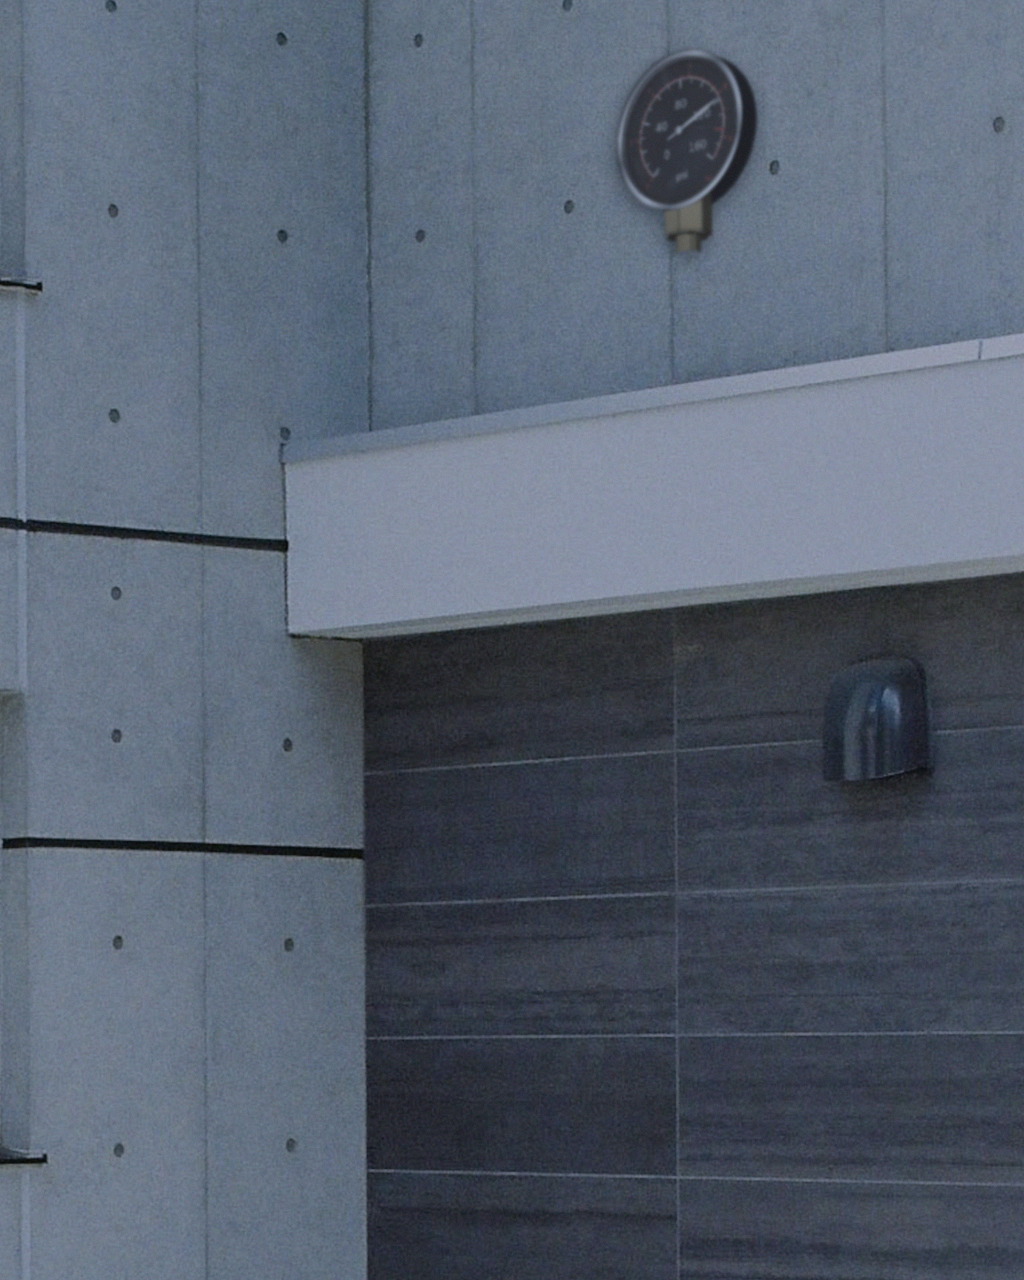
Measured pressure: 120 psi
